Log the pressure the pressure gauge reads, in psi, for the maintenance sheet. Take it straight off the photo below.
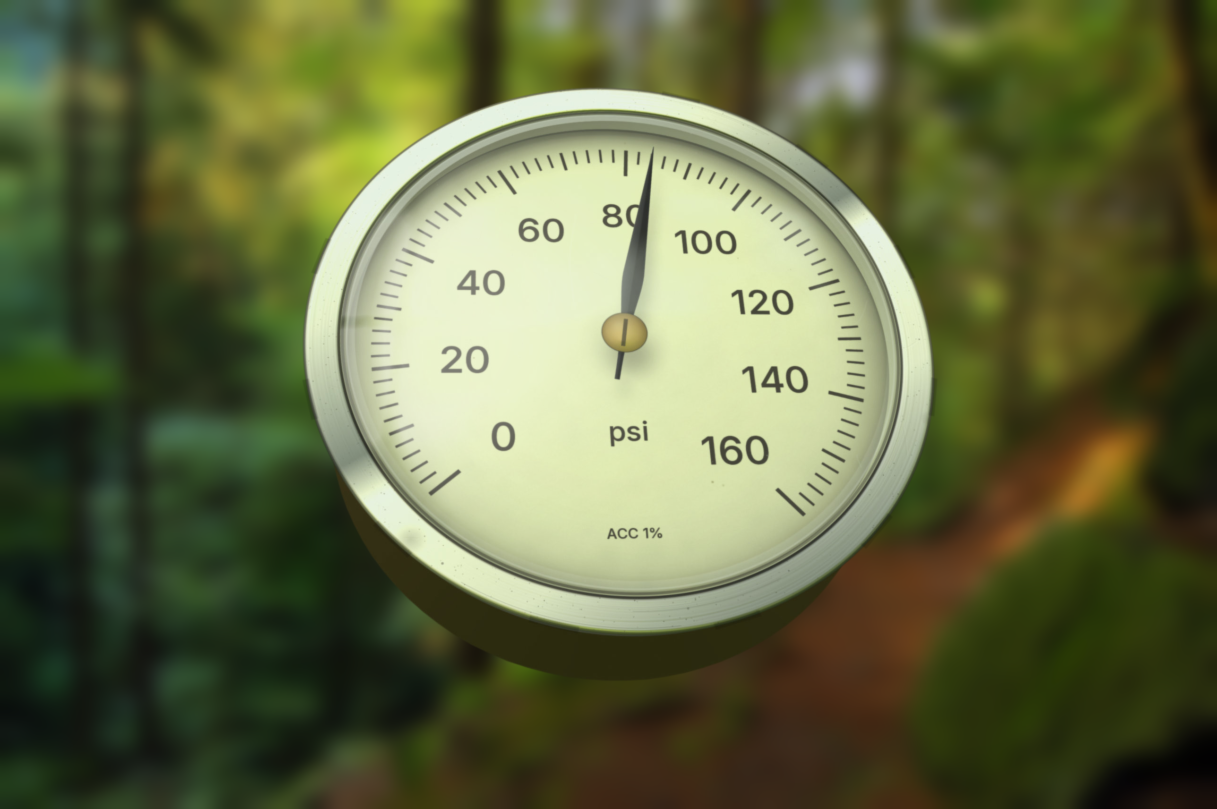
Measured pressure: 84 psi
